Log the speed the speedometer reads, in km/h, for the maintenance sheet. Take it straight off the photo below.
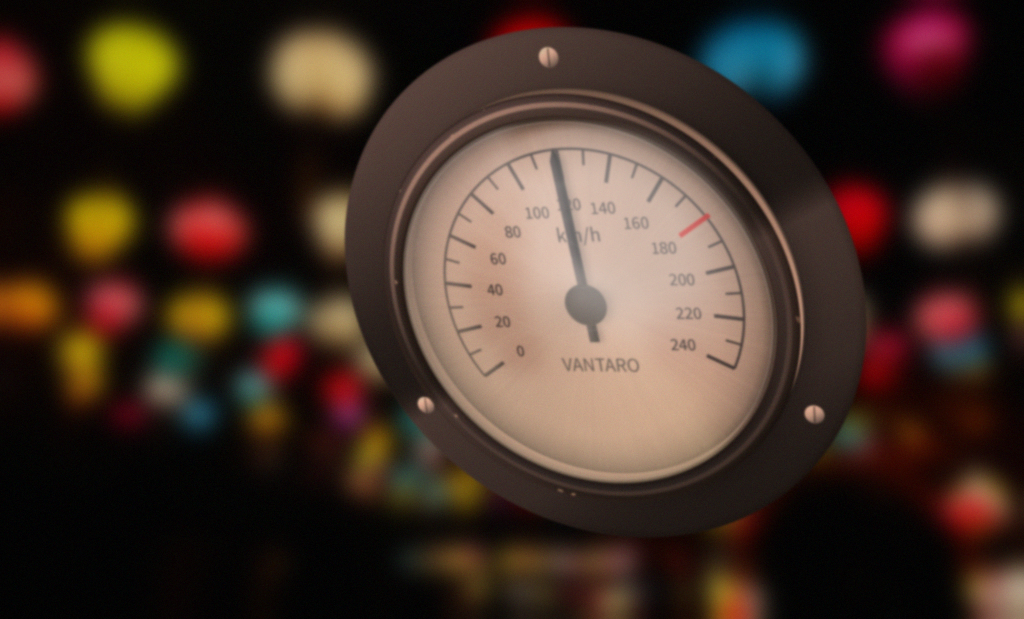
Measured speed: 120 km/h
